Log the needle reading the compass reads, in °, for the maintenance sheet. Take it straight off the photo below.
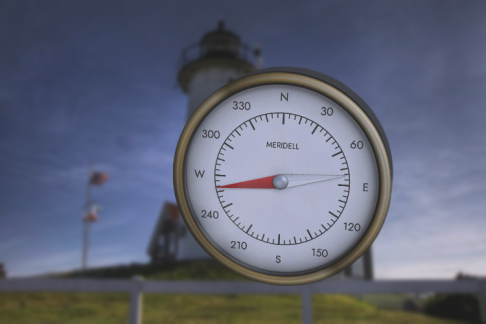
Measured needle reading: 260 °
